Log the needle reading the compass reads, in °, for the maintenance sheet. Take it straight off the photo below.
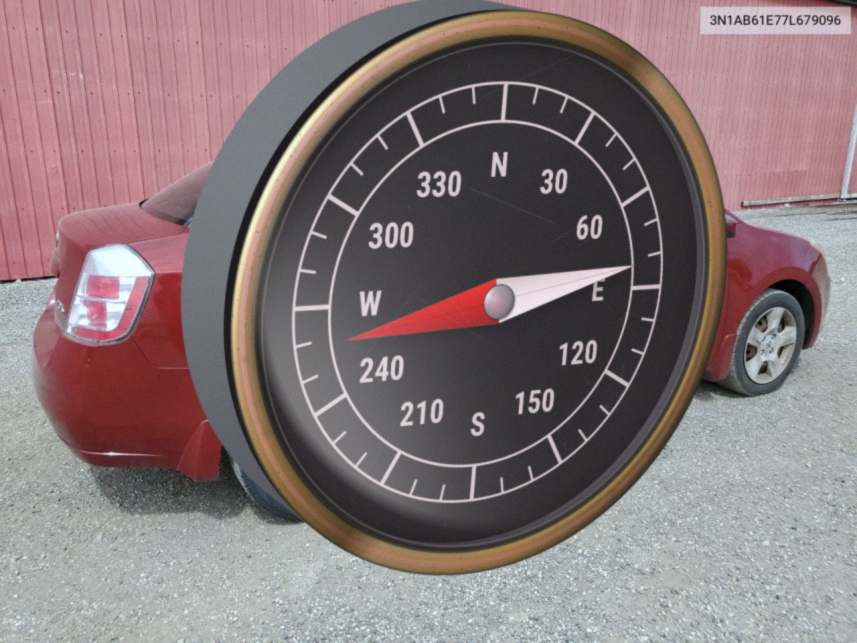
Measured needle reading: 260 °
